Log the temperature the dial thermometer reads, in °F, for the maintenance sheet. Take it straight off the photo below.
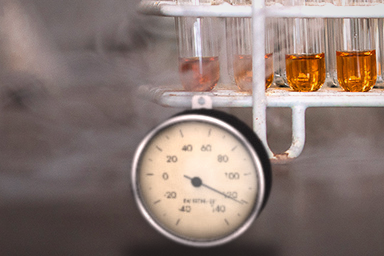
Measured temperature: 120 °F
